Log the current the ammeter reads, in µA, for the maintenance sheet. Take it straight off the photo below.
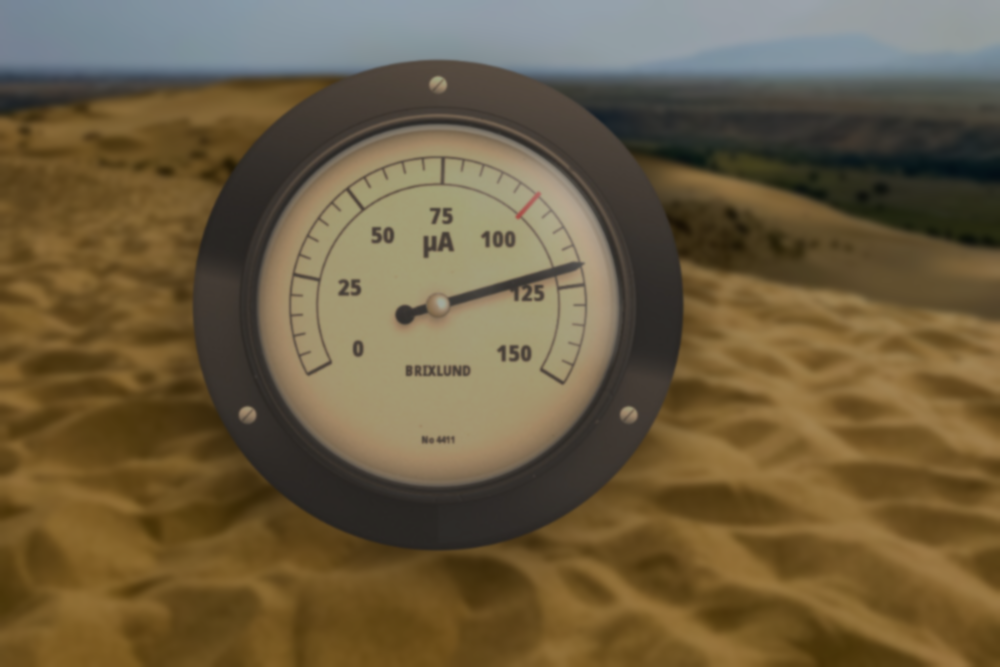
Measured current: 120 µA
